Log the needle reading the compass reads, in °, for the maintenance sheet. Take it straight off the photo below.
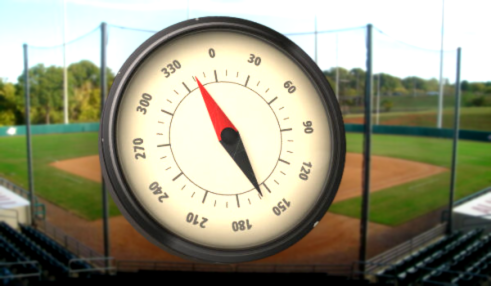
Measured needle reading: 340 °
